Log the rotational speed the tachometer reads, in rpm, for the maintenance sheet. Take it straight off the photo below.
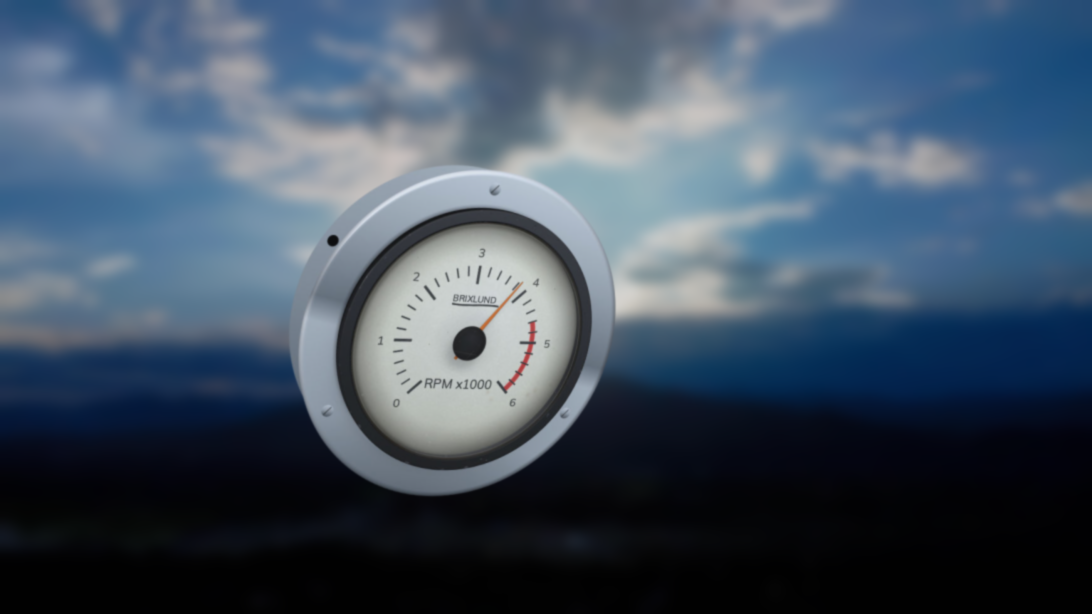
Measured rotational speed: 3800 rpm
